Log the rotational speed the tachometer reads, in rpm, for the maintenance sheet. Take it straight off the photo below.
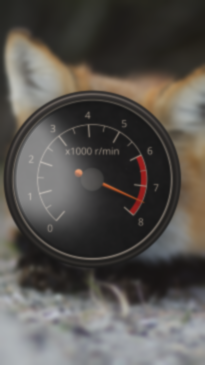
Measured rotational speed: 7500 rpm
